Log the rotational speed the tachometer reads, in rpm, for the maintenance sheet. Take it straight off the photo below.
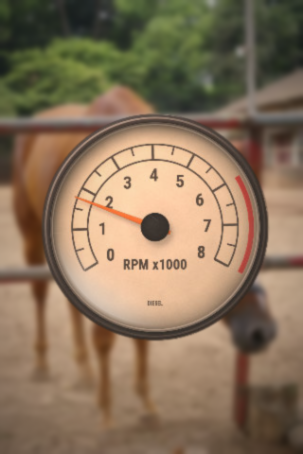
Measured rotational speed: 1750 rpm
